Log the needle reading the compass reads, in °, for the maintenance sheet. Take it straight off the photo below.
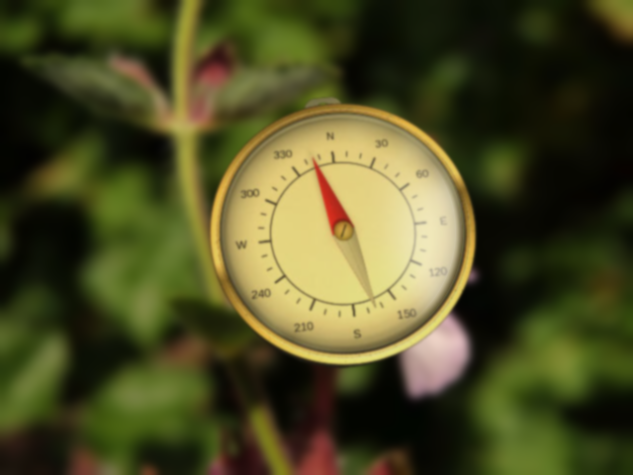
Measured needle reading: 345 °
